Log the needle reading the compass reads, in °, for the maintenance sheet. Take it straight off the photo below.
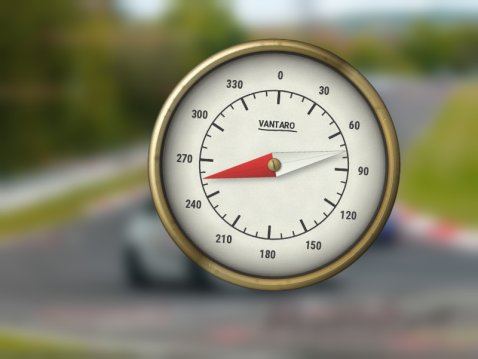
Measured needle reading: 255 °
